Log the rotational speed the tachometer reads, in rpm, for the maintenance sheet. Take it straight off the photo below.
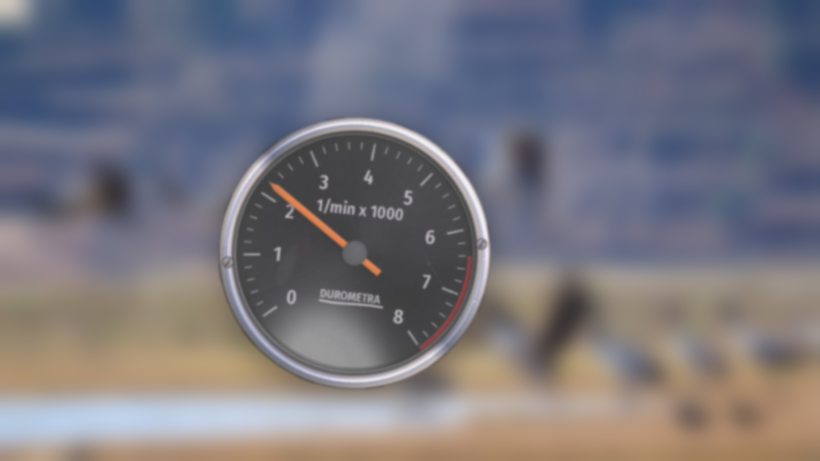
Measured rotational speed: 2200 rpm
